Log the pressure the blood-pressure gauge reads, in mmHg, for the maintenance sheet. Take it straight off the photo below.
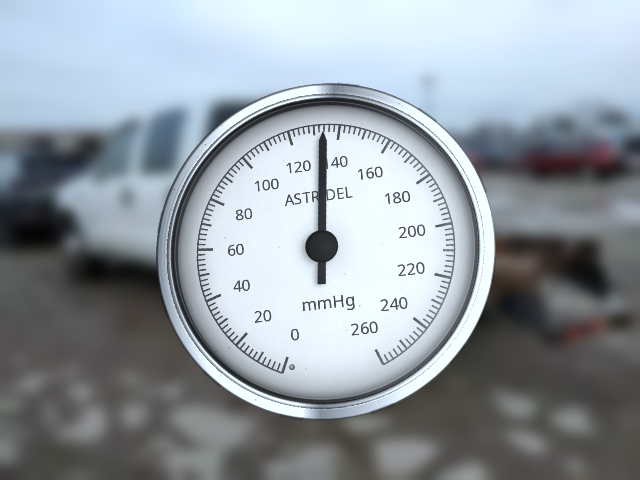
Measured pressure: 134 mmHg
